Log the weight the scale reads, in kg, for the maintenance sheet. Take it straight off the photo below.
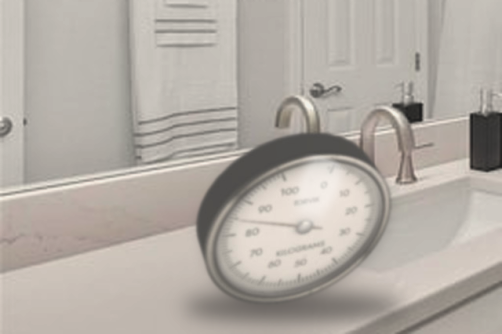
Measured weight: 85 kg
